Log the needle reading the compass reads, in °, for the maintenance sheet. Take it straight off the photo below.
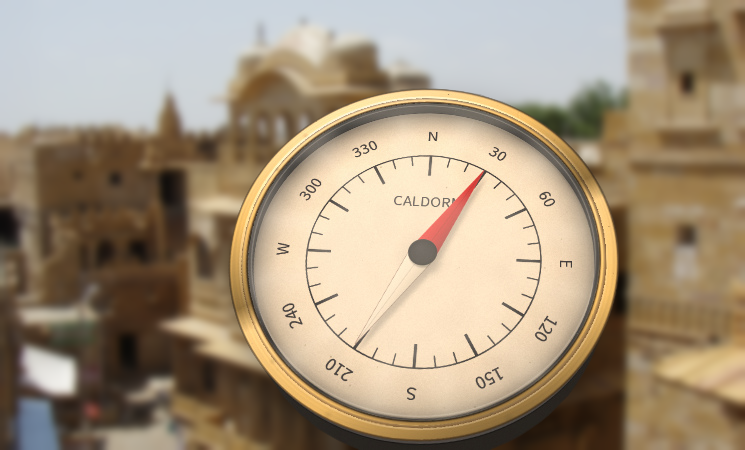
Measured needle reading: 30 °
